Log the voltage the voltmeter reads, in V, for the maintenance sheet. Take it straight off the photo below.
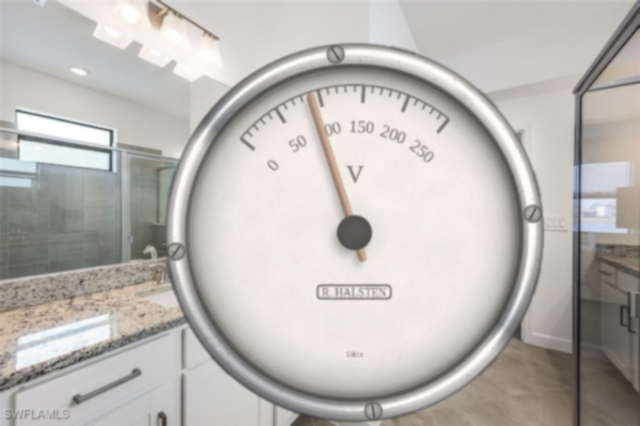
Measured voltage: 90 V
